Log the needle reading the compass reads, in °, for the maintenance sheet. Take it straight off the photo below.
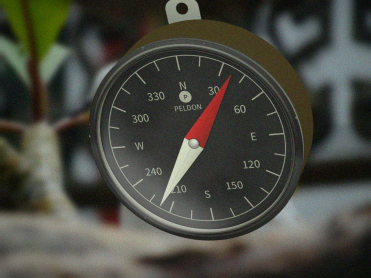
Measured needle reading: 37.5 °
